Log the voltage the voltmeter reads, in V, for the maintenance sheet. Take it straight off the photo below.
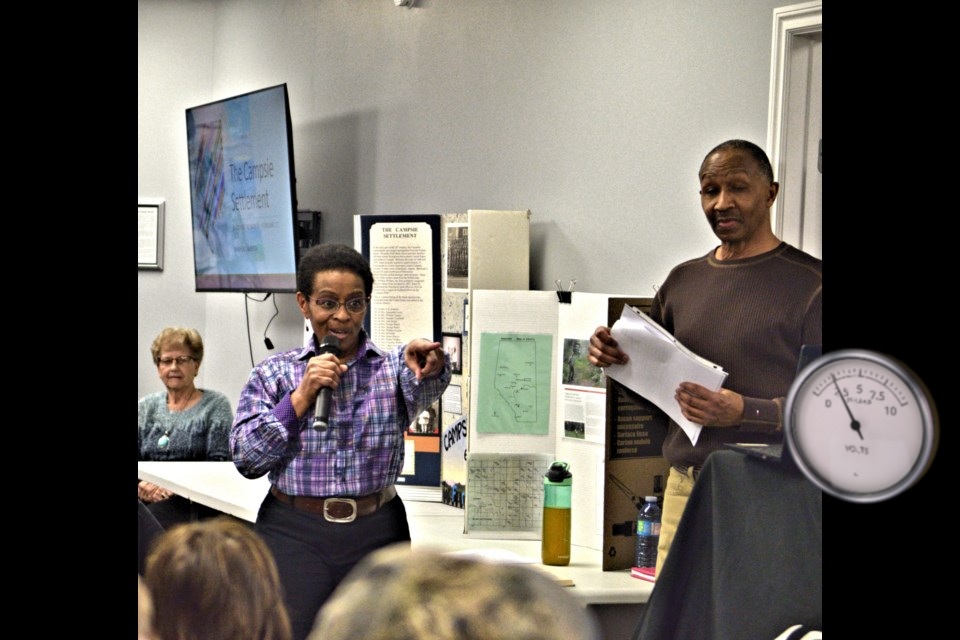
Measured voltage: 2.5 V
